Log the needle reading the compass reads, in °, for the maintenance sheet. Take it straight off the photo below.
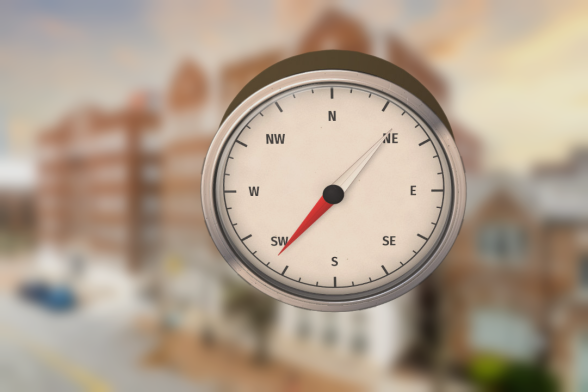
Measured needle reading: 220 °
